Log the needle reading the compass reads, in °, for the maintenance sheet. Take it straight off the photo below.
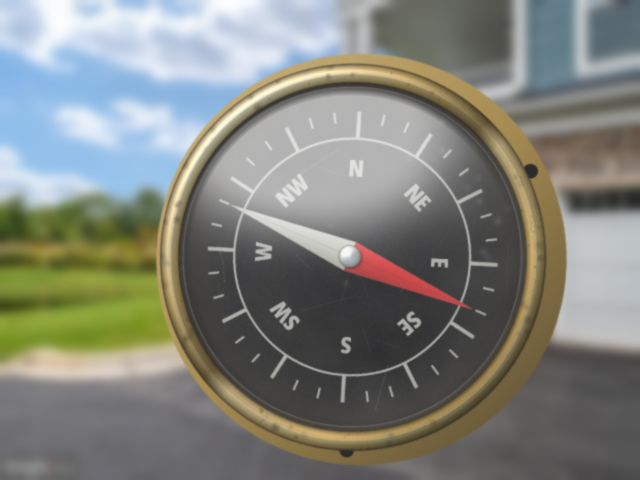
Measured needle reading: 110 °
